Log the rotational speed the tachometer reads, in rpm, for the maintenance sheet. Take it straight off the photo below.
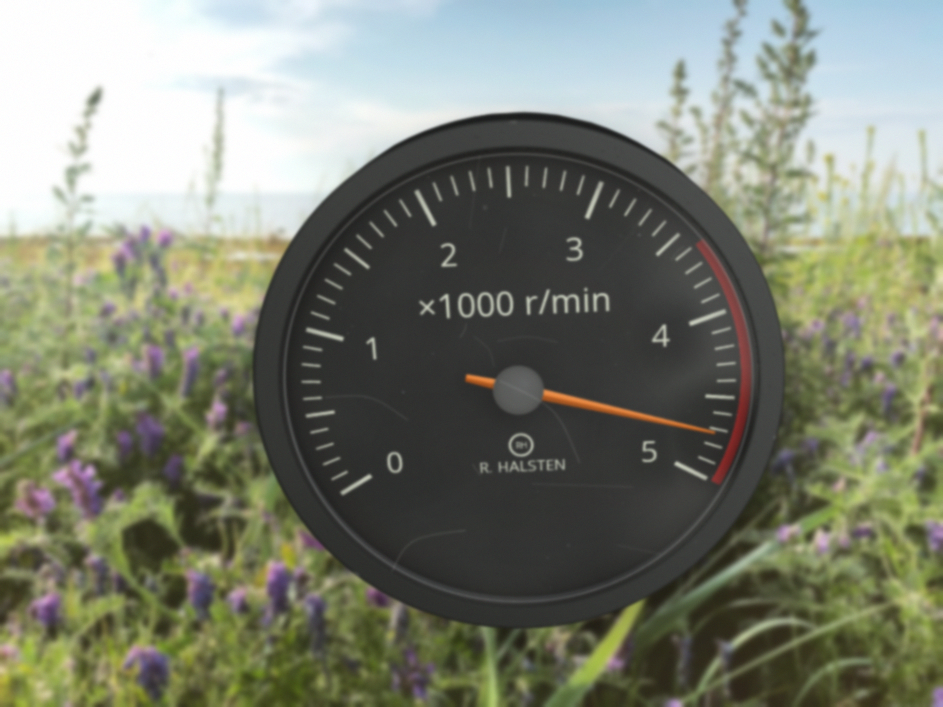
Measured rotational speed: 4700 rpm
